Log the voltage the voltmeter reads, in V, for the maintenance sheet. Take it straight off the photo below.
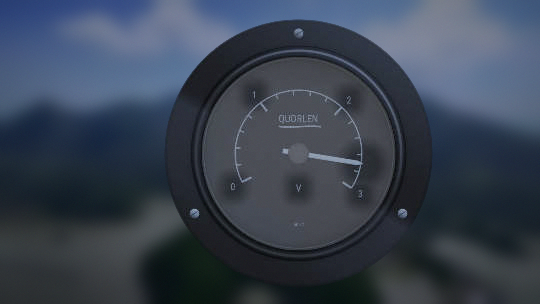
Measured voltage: 2.7 V
